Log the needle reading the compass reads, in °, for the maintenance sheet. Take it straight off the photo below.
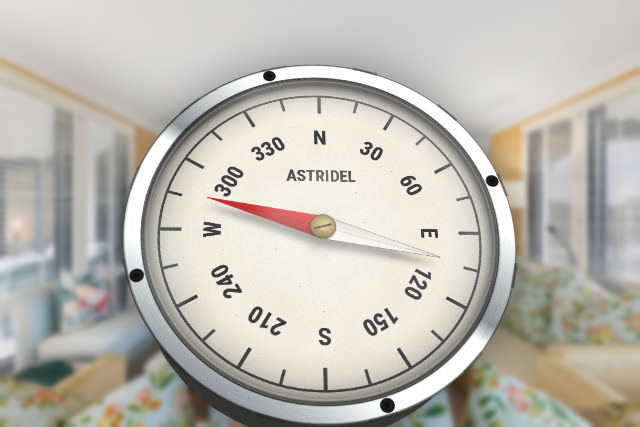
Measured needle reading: 285 °
